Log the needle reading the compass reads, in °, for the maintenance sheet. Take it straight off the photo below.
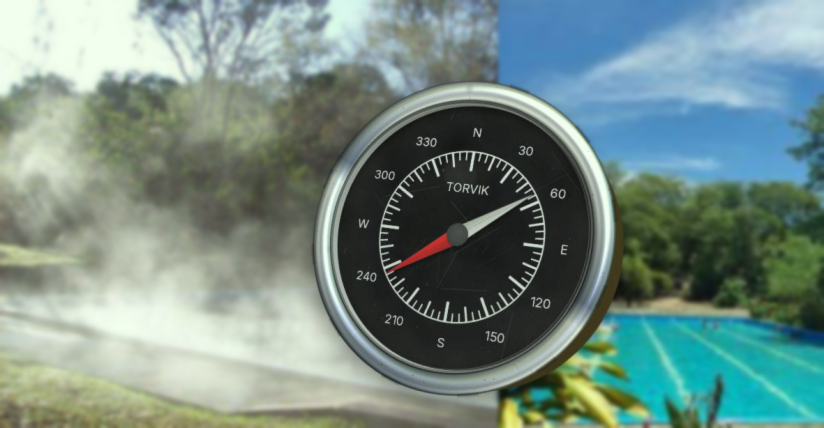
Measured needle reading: 235 °
